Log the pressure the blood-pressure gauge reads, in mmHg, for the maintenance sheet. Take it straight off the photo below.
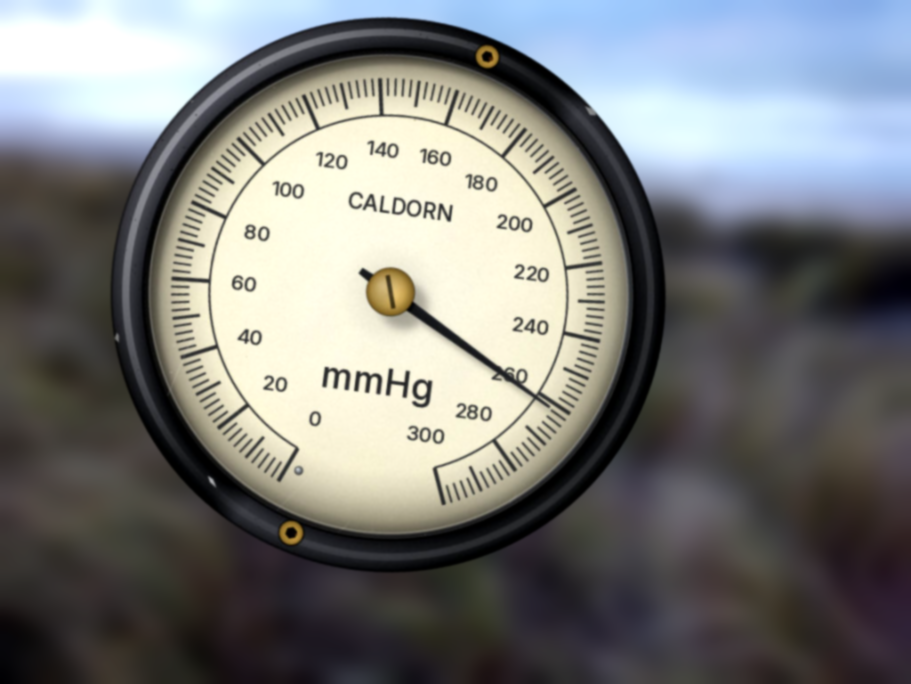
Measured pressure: 262 mmHg
